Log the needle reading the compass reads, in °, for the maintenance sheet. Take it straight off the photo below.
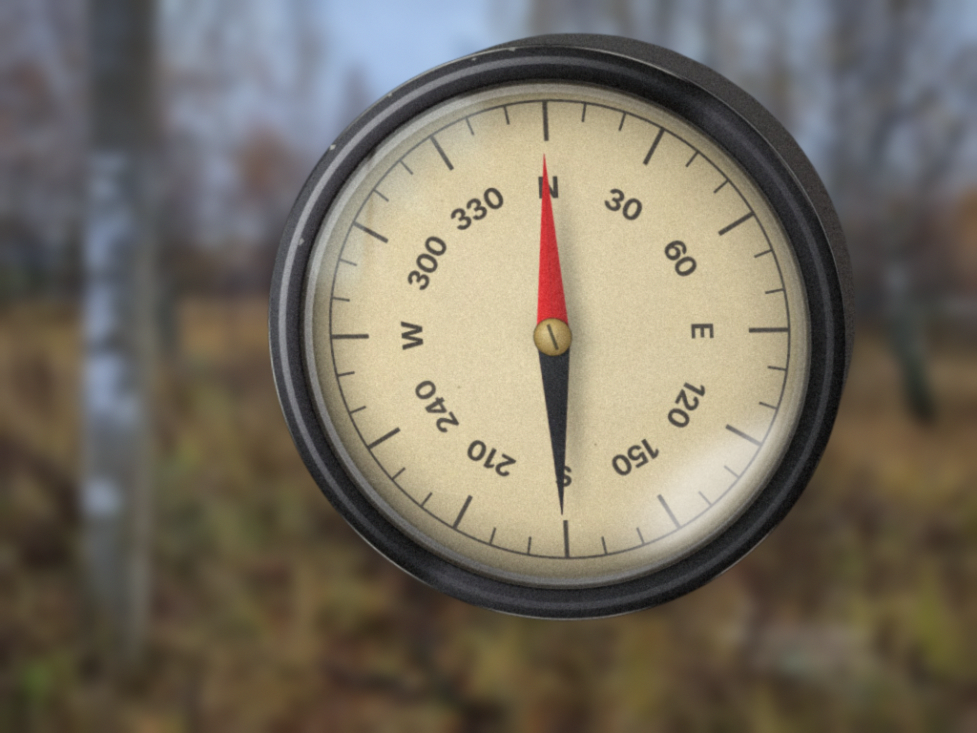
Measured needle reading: 0 °
